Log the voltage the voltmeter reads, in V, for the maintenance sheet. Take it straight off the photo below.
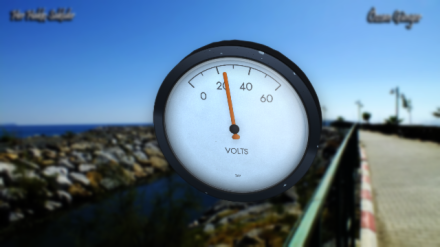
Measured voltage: 25 V
